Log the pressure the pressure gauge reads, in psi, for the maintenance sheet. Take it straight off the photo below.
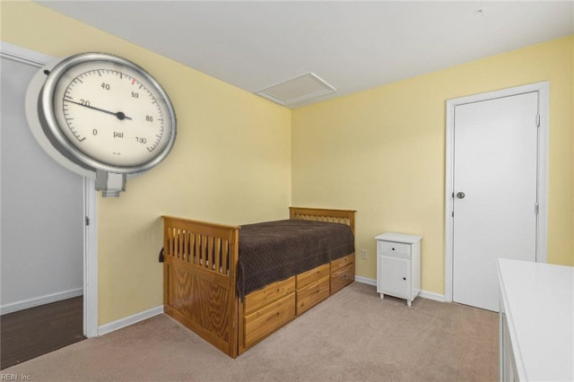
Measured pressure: 18 psi
